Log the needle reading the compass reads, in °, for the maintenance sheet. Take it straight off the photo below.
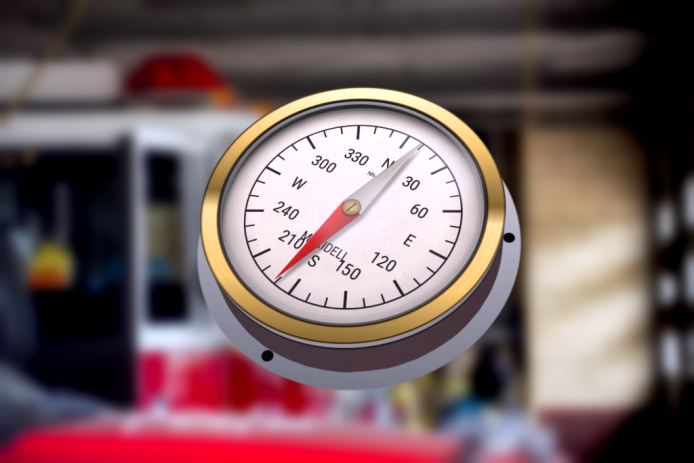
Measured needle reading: 190 °
